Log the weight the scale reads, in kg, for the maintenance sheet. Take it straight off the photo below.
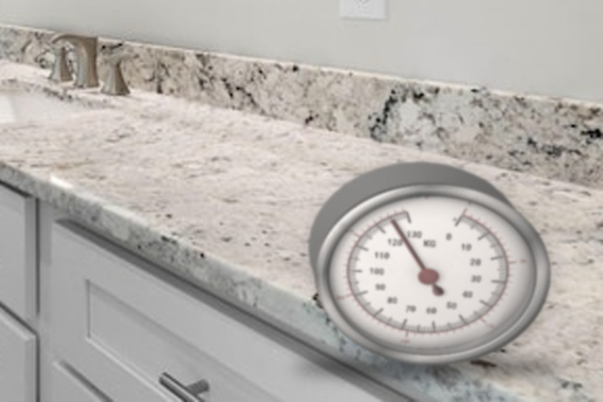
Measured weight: 125 kg
